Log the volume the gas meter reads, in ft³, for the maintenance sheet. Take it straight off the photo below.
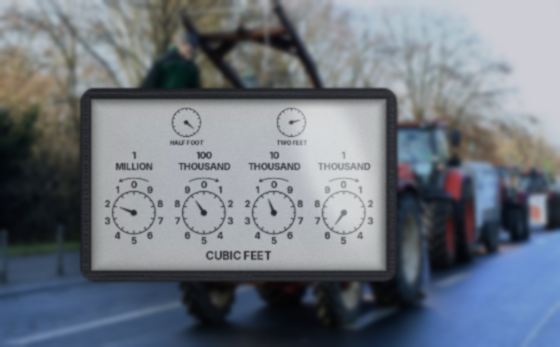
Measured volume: 190600 ft³
